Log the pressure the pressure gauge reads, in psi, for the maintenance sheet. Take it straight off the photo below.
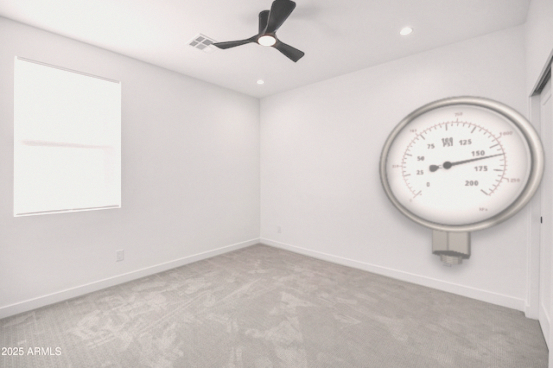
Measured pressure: 160 psi
